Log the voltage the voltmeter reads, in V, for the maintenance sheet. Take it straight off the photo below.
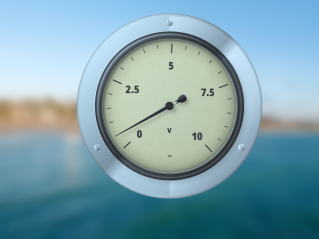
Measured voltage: 0.5 V
